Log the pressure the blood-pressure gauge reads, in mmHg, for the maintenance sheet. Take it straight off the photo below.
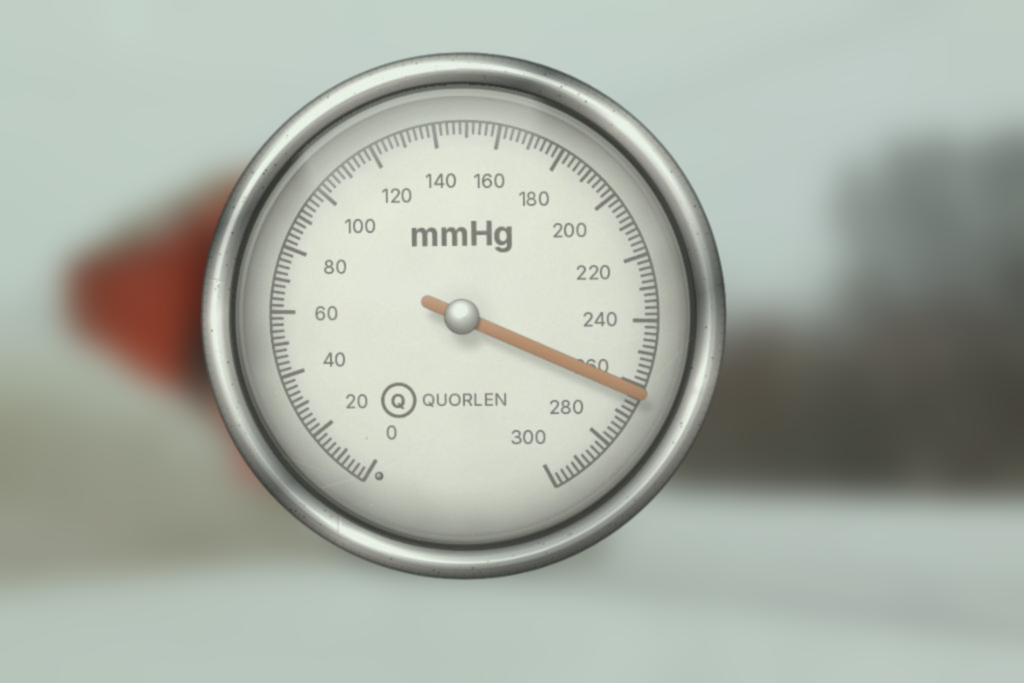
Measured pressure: 262 mmHg
